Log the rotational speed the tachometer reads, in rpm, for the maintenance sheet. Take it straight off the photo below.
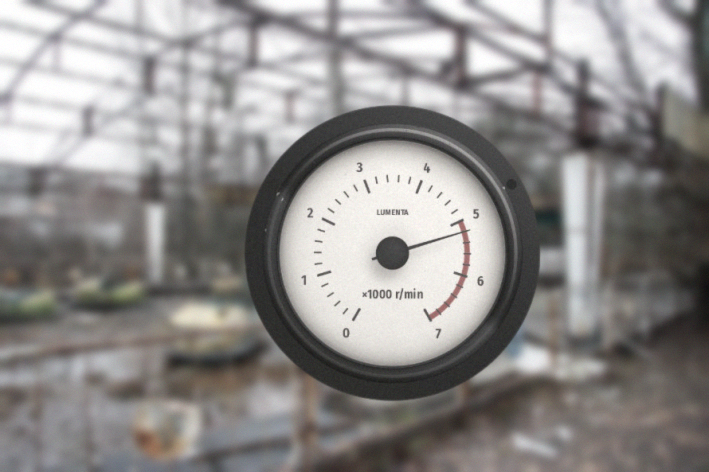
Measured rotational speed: 5200 rpm
